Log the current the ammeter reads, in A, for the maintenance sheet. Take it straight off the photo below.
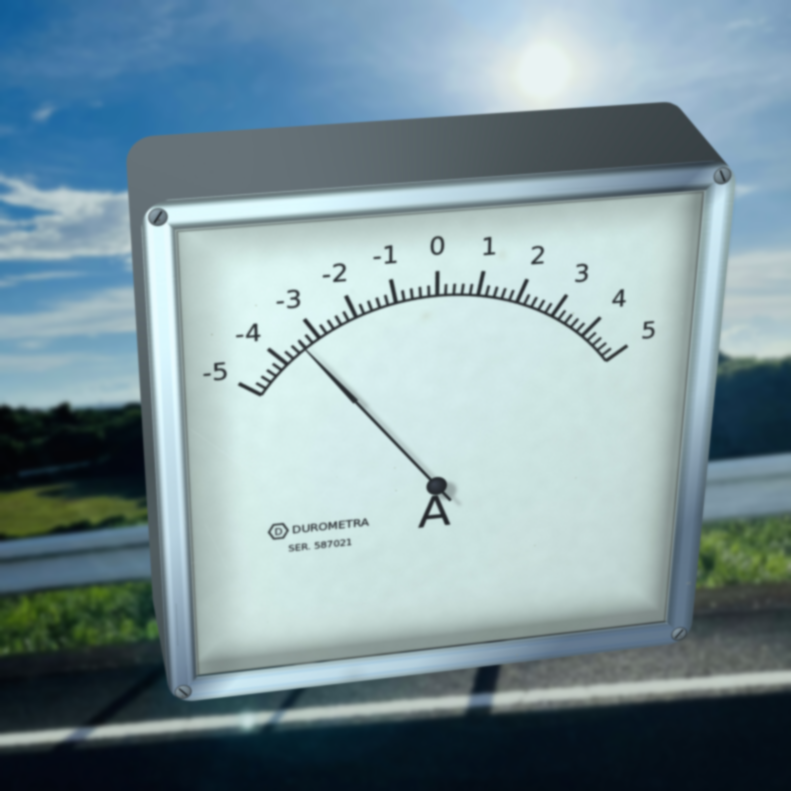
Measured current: -3.4 A
